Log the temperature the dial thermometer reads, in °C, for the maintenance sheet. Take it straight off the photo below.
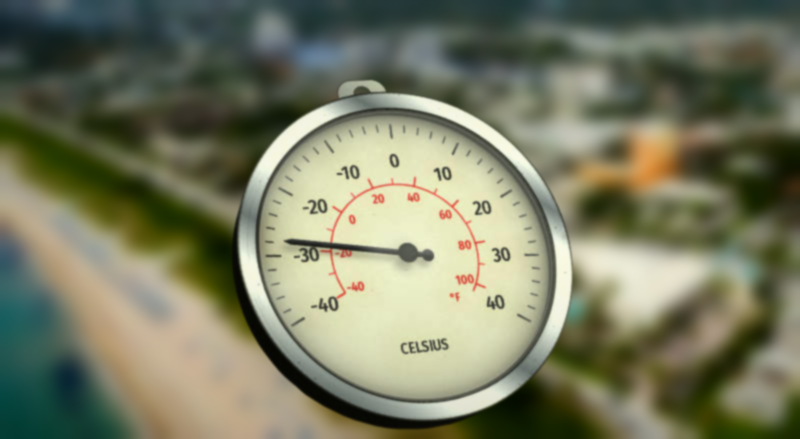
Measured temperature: -28 °C
